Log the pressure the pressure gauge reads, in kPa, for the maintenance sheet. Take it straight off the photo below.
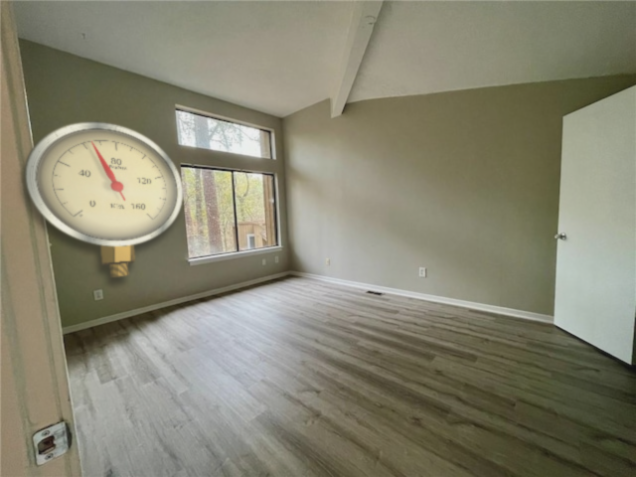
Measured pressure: 65 kPa
